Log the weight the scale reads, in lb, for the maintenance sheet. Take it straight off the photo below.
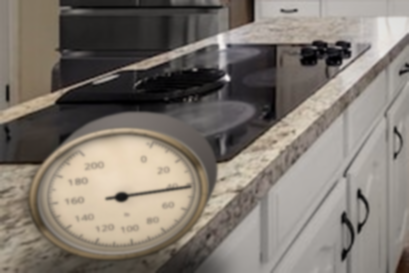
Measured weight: 40 lb
